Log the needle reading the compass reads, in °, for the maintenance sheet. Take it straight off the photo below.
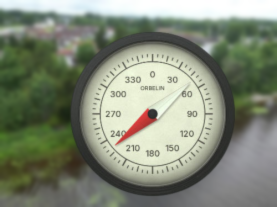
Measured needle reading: 230 °
